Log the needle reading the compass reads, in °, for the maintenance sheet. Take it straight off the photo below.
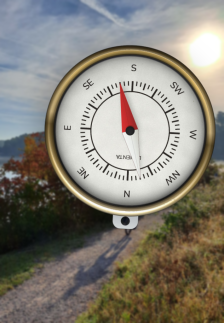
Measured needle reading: 165 °
